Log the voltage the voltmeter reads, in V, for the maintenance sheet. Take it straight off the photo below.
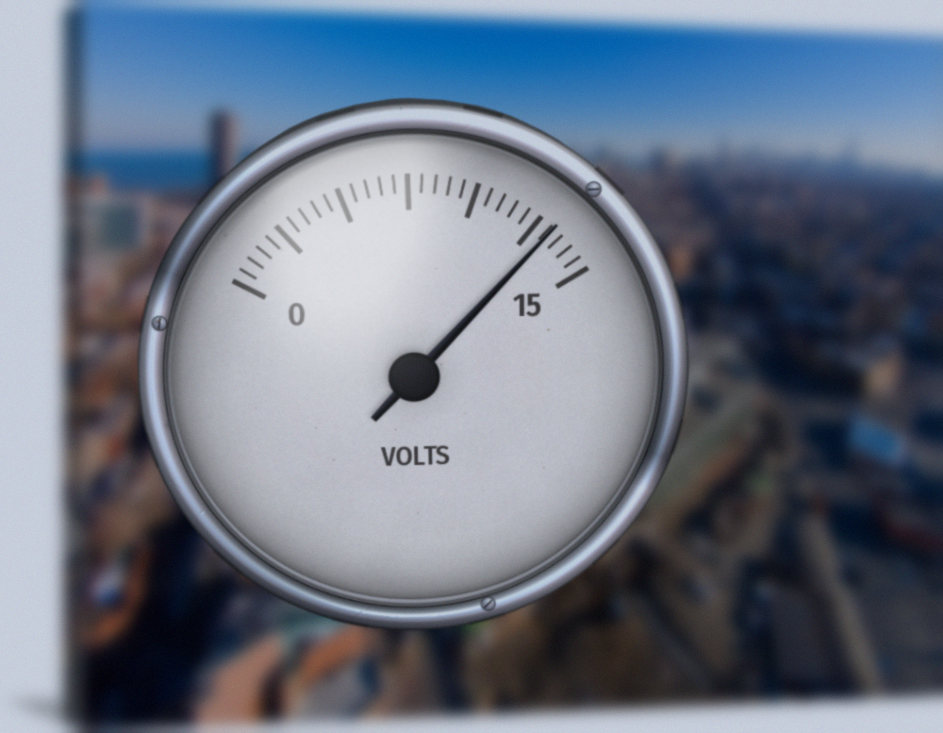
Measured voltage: 13 V
